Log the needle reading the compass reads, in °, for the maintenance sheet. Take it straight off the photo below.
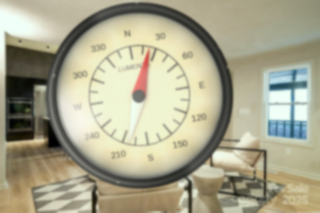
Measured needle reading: 22.5 °
